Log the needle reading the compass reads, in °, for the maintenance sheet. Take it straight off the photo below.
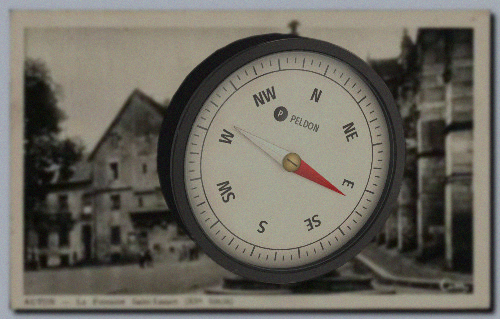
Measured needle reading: 100 °
